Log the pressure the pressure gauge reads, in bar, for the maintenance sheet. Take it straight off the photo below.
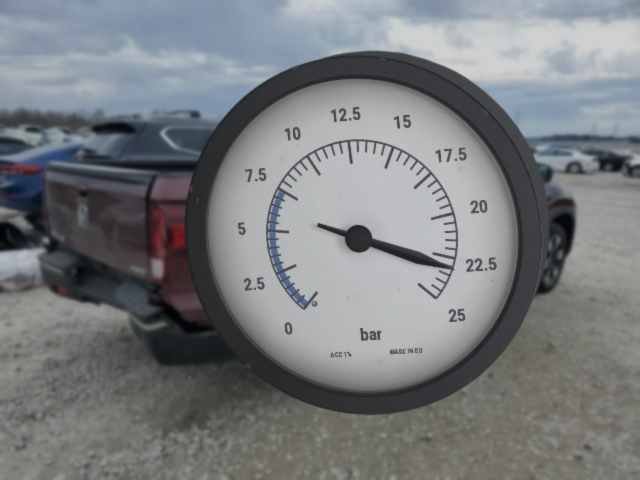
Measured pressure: 23 bar
